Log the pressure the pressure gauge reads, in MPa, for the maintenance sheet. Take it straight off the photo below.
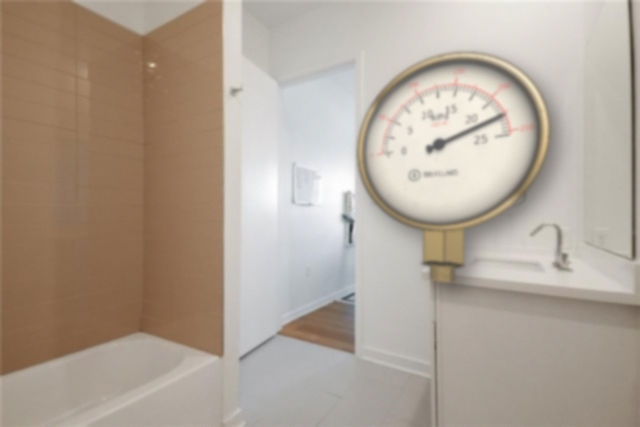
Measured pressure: 22.5 MPa
